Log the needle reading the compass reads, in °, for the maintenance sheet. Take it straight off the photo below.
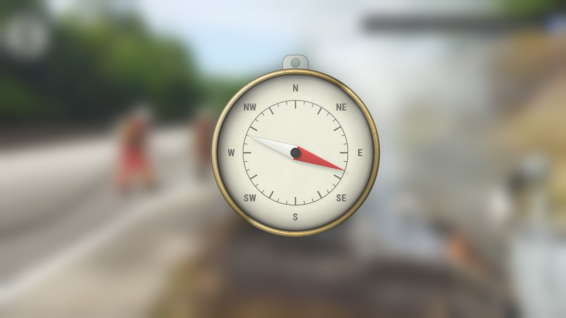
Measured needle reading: 110 °
